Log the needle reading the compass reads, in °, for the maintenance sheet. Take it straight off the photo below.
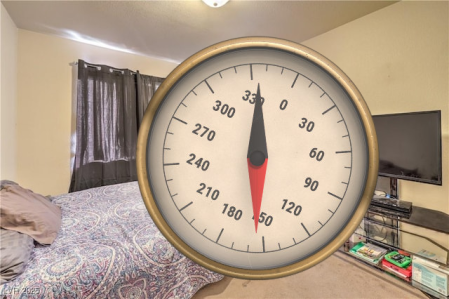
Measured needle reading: 155 °
